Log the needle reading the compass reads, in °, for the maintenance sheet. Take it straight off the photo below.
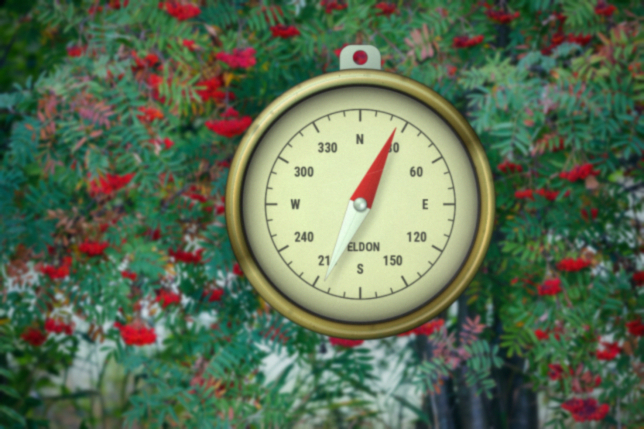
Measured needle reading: 25 °
